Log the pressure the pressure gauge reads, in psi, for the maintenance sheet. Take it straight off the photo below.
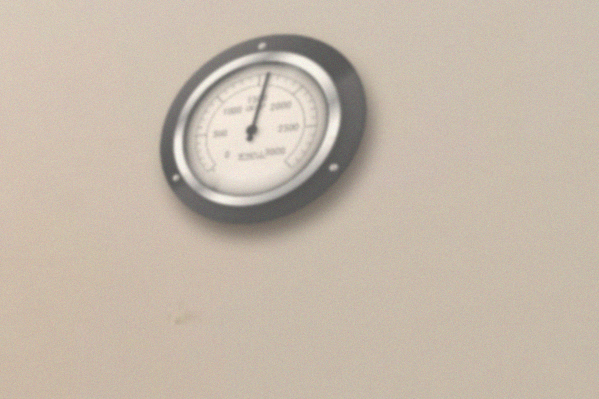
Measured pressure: 1600 psi
